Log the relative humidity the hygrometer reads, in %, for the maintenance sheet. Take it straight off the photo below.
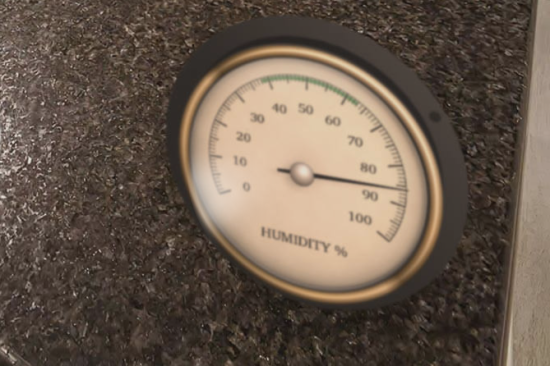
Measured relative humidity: 85 %
